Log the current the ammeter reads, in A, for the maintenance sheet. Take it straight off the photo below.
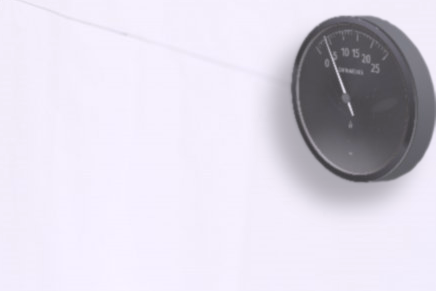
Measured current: 5 A
